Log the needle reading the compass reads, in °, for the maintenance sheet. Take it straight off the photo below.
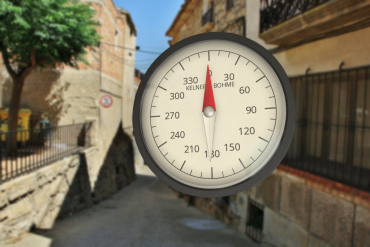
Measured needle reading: 0 °
